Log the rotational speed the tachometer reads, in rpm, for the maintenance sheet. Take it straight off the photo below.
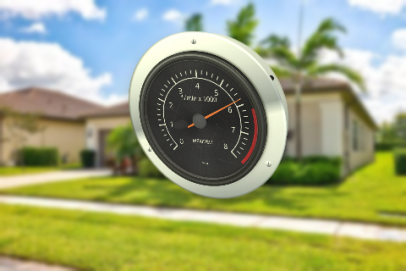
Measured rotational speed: 5800 rpm
